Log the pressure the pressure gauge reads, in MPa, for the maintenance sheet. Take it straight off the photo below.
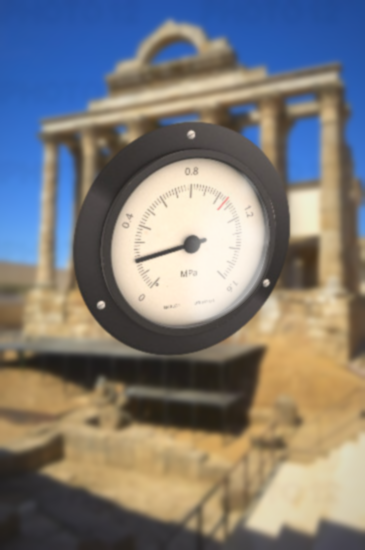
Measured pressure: 0.2 MPa
